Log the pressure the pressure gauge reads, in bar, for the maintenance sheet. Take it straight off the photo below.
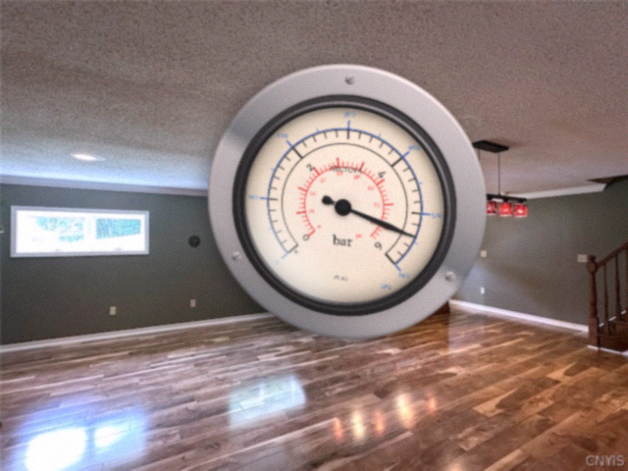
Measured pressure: 5.4 bar
